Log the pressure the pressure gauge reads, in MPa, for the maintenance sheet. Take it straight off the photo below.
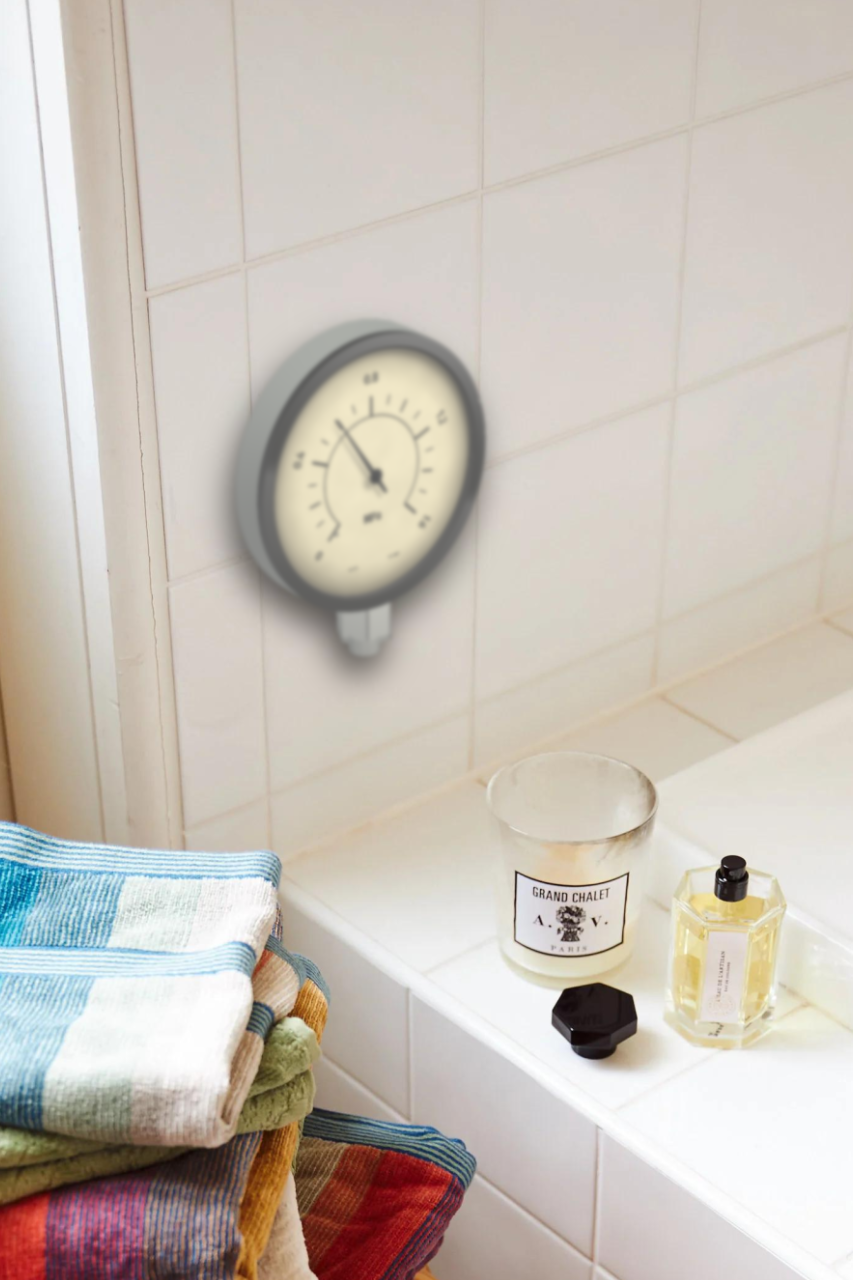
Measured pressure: 0.6 MPa
